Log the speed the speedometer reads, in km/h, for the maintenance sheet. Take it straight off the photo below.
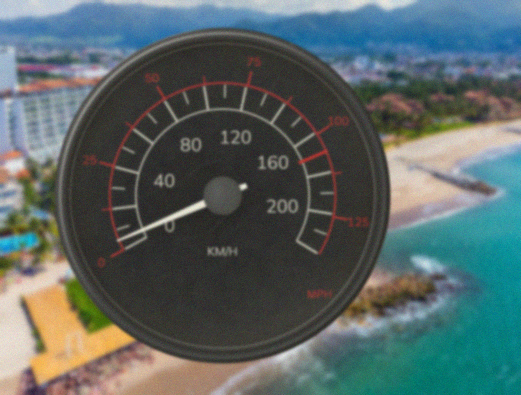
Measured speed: 5 km/h
